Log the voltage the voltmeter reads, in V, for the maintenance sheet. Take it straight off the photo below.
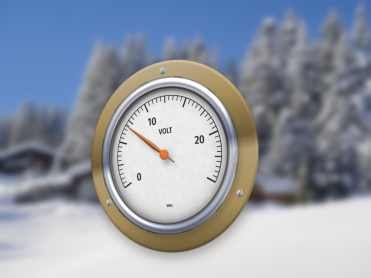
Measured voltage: 7 V
